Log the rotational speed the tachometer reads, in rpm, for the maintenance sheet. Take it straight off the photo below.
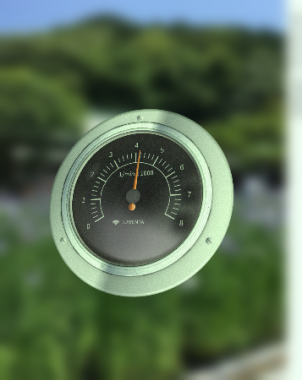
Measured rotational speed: 4200 rpm
